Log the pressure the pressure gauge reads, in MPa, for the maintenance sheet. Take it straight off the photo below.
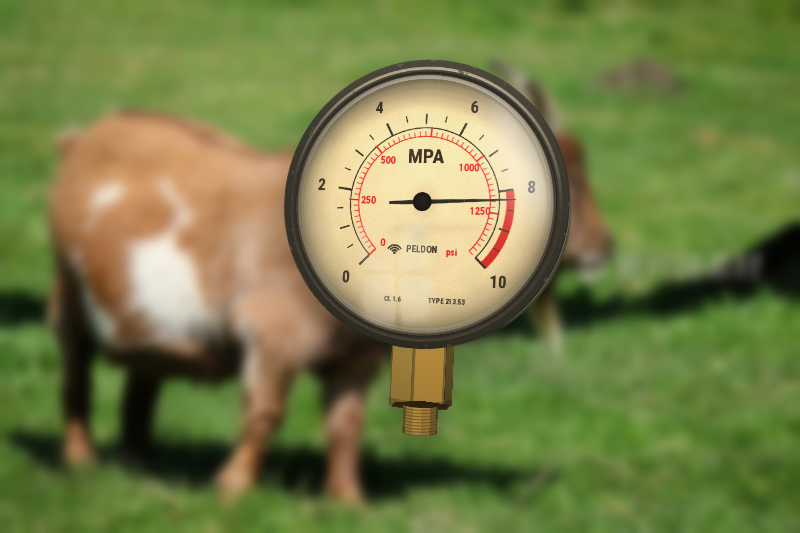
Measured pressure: 8.25 MPa
